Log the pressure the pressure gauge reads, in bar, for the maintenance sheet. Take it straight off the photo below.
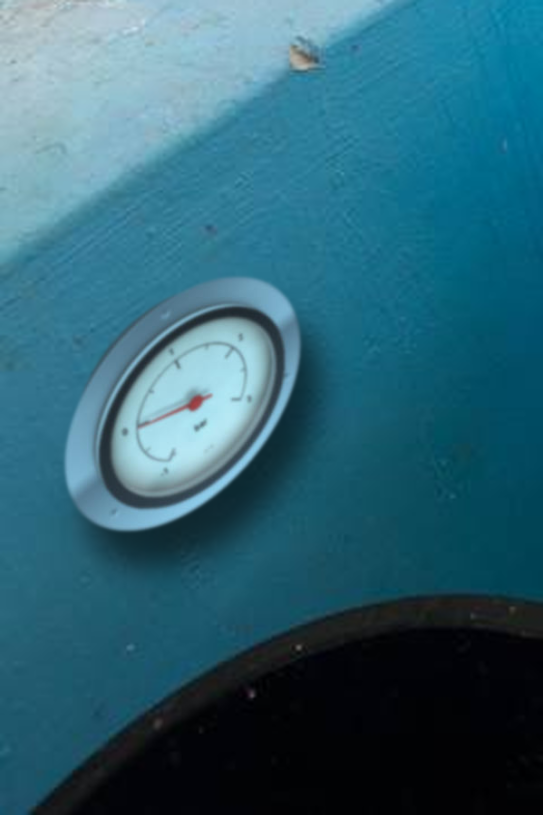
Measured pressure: 0 bar
